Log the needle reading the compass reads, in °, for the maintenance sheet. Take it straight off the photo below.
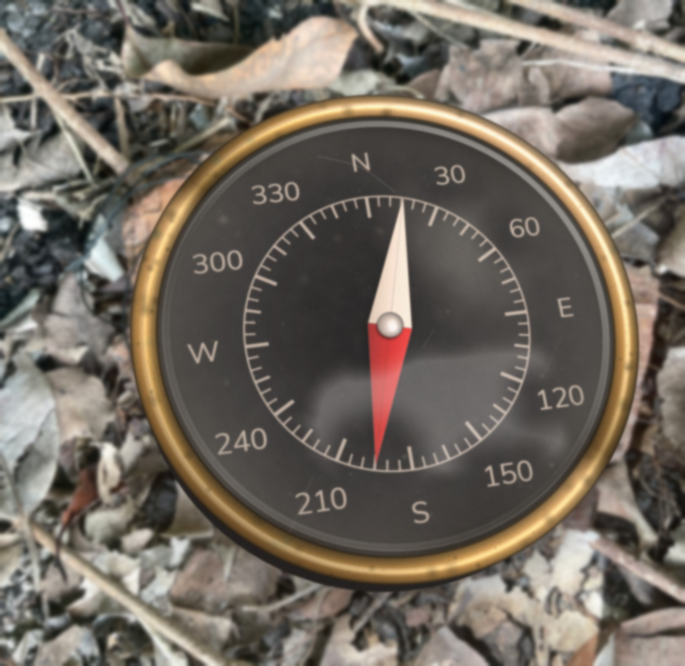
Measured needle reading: 195 °
